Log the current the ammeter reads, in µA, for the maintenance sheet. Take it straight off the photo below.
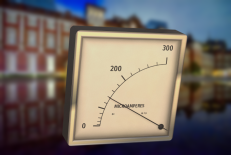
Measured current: 140 µA
